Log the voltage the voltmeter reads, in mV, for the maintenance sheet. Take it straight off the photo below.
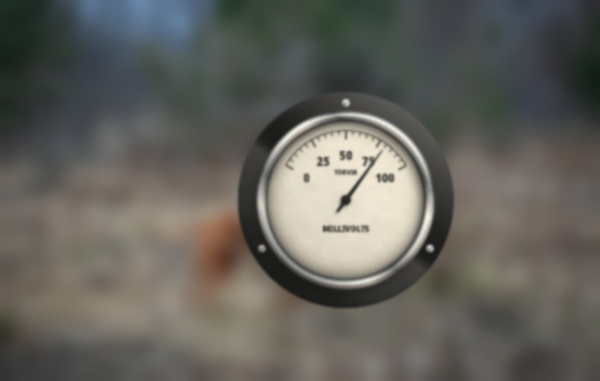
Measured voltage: 80 mV
